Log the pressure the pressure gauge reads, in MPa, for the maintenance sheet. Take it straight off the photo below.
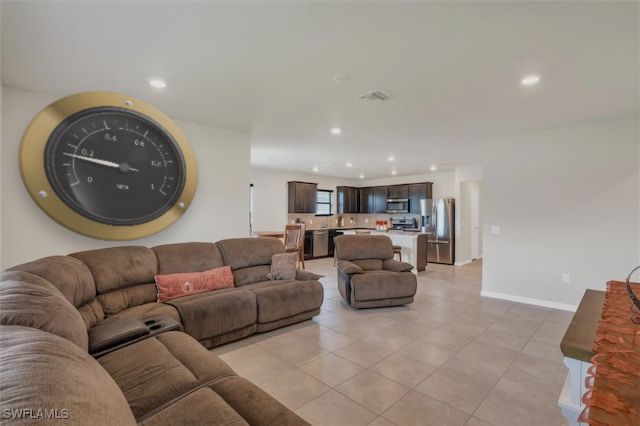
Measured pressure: 0.15 MPa
